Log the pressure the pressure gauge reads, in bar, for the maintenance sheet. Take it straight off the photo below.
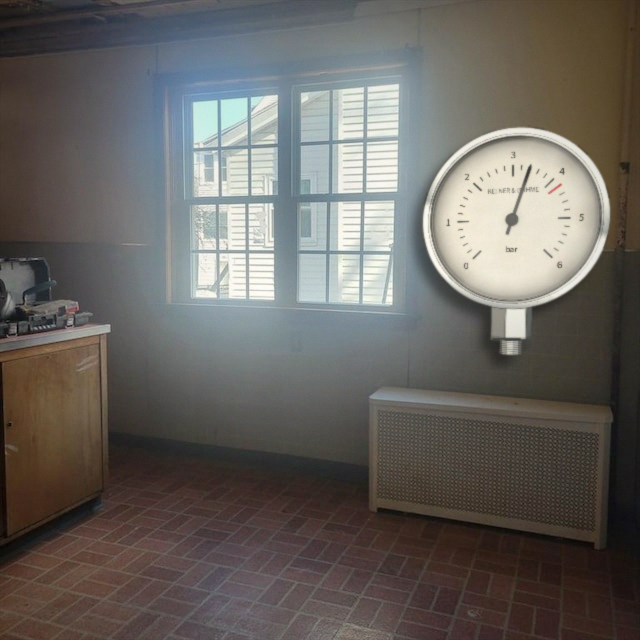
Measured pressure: 3.4 bar
